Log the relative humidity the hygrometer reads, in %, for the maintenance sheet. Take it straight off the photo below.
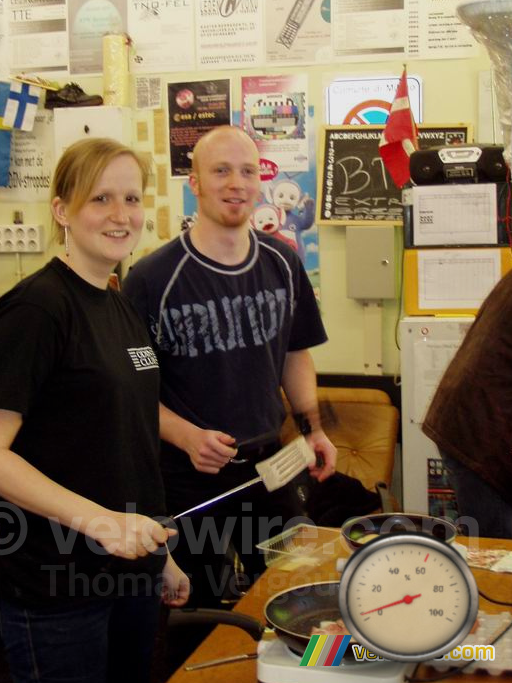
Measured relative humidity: 4 %
